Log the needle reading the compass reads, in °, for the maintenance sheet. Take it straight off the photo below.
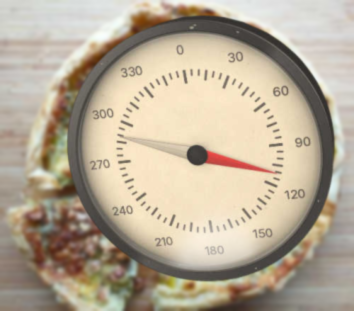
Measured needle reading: 110 °
